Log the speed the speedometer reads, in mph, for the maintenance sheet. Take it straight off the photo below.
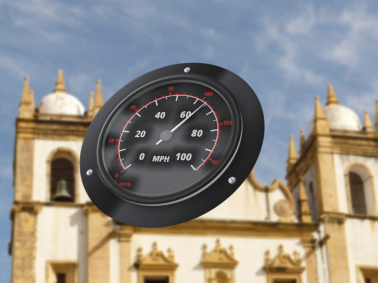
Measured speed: 65 mph
